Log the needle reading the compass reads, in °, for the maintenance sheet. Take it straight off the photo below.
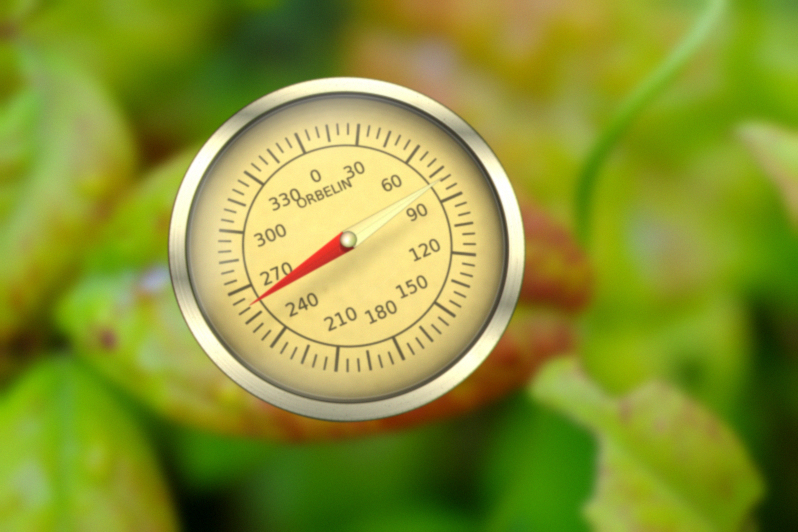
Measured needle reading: 260 °
